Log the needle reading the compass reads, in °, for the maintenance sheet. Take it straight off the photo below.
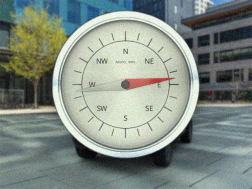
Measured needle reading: 82.5 °
